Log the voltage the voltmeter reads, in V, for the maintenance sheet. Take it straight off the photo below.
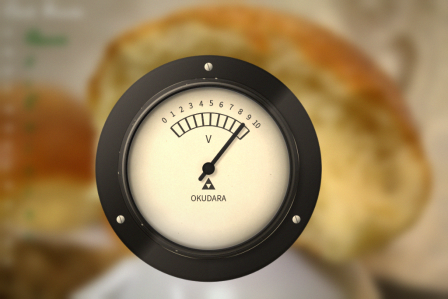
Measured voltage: 9 V
